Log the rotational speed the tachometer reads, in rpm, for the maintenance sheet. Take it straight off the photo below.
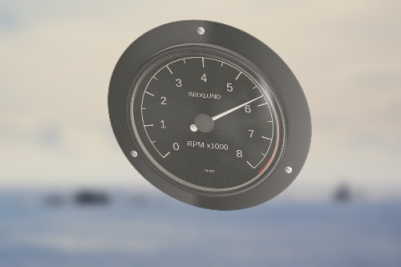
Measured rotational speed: 5750 rpm
